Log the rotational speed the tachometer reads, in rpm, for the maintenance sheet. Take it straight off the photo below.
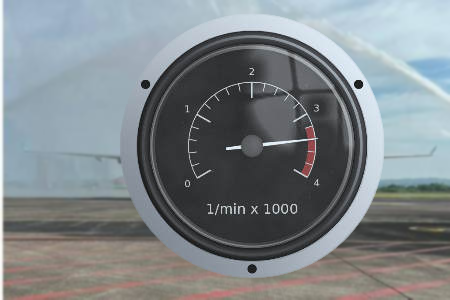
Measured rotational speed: 3400 rpm
